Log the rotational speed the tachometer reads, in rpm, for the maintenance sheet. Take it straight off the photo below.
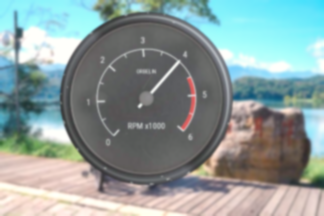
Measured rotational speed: 4000 rpm
